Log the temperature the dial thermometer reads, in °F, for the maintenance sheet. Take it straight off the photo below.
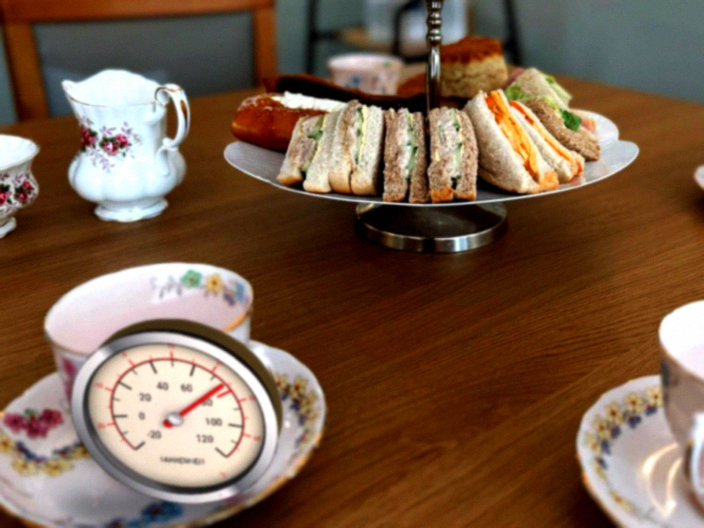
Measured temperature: 75 °F
